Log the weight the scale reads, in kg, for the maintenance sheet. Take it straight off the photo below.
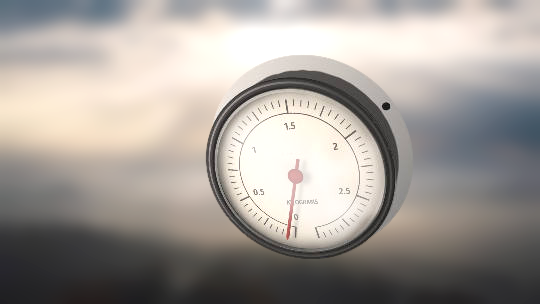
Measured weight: 0.05 kg
